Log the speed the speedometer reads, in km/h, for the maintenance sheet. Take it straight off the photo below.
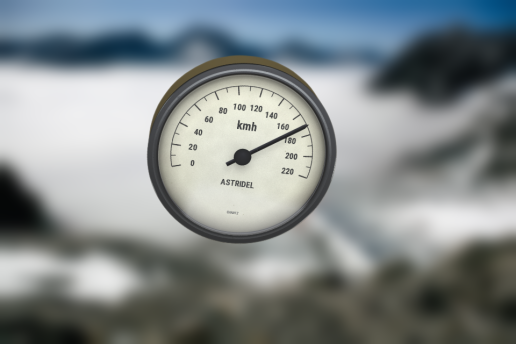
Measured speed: 170 km/h
